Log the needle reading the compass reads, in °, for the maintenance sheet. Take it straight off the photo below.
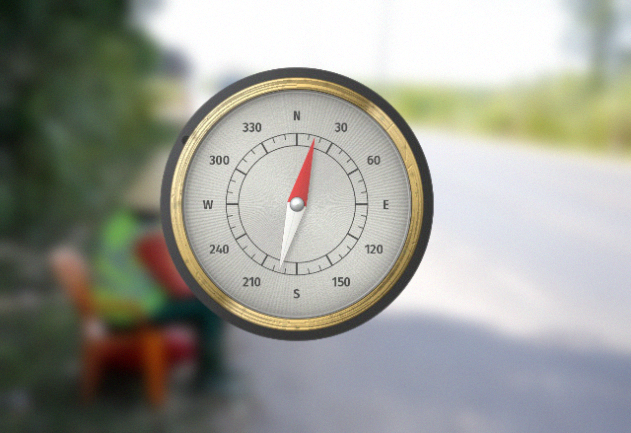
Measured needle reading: 15 °
